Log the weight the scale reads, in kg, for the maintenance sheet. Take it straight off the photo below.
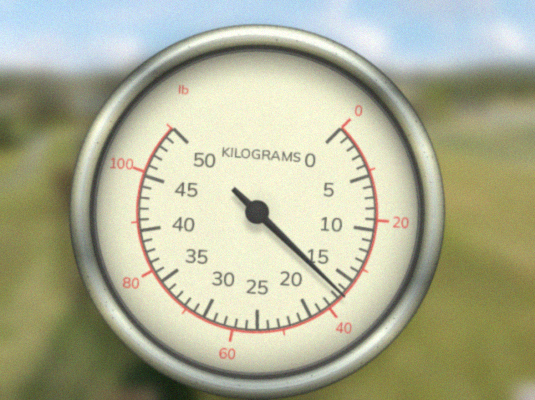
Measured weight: 16.5 kg
